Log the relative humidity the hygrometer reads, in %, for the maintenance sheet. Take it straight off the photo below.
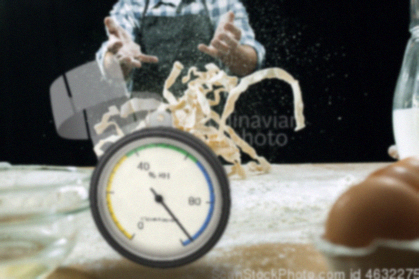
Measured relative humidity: 96 %
